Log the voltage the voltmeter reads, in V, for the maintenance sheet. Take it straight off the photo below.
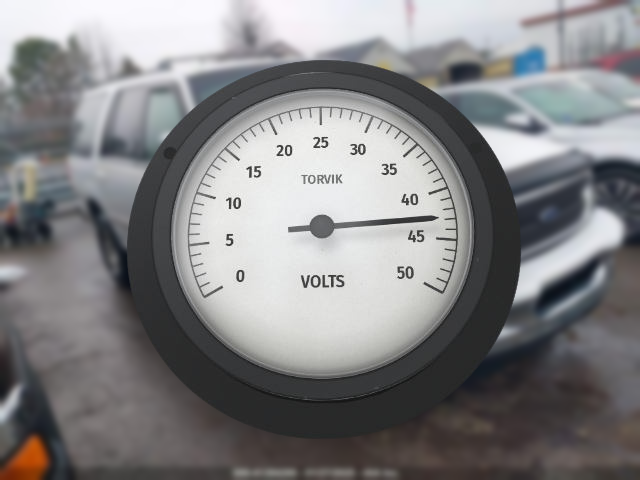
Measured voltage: 43 V
